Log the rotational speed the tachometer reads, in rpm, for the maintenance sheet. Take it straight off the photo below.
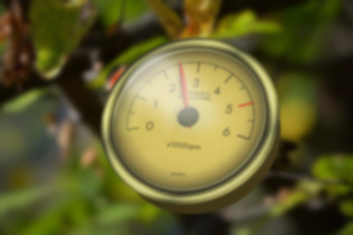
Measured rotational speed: 2500 rpm
